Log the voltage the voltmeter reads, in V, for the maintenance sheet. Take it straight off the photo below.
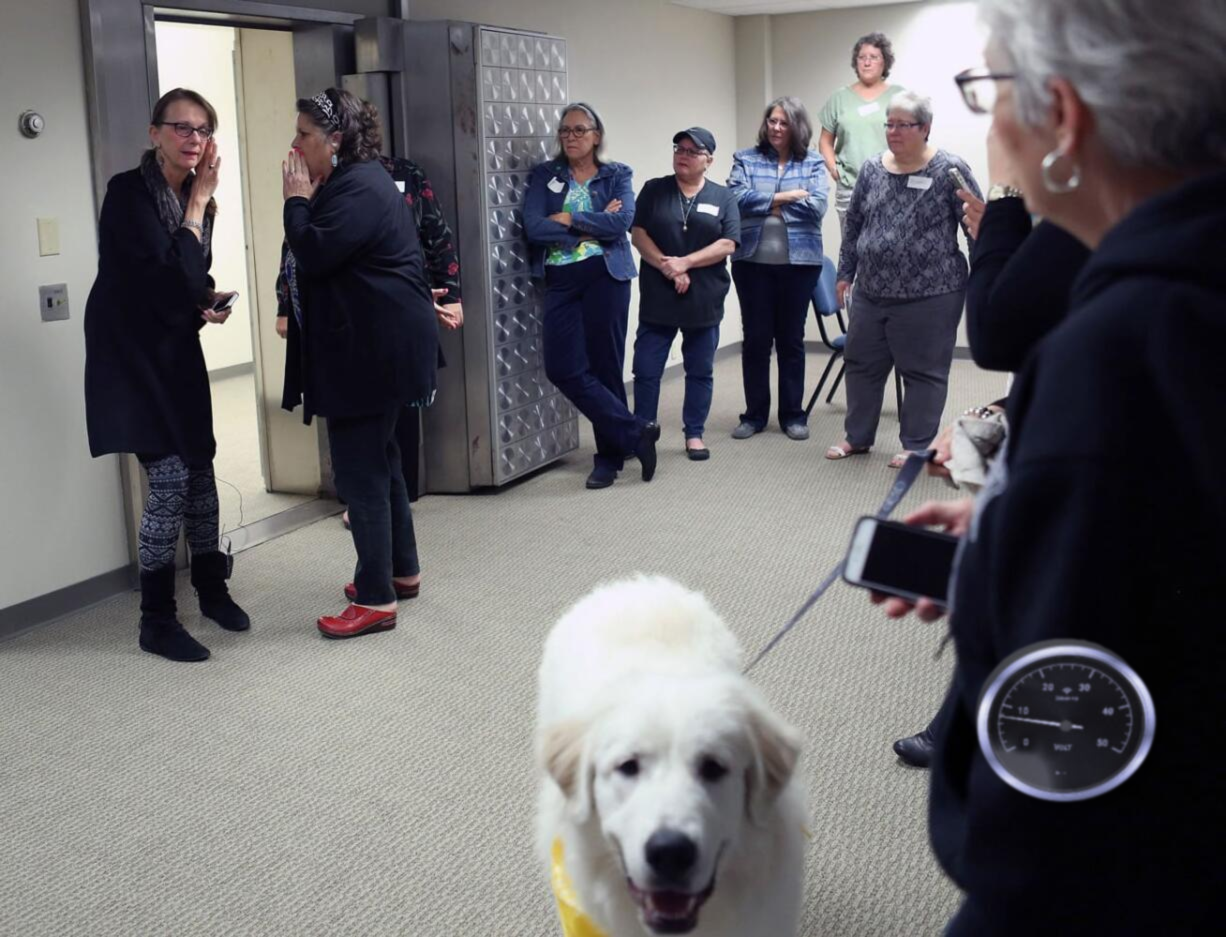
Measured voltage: 8 V
